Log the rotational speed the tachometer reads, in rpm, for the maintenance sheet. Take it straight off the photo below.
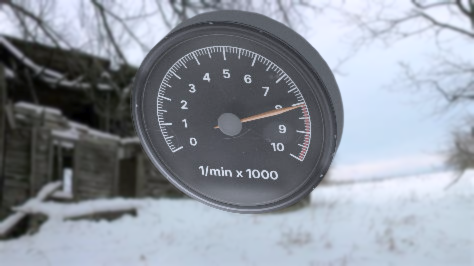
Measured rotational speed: 8000 rpm
